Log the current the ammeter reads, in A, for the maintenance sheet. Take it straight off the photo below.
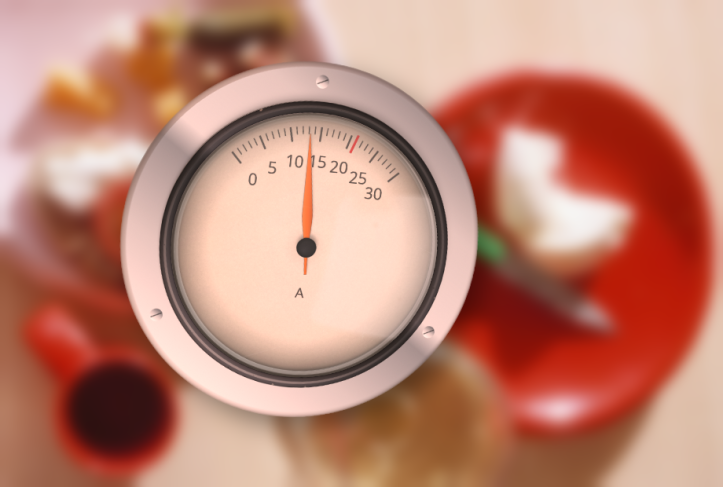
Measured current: 13 A
